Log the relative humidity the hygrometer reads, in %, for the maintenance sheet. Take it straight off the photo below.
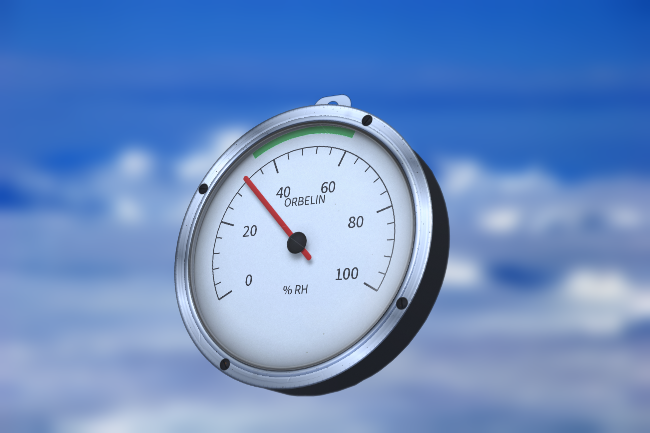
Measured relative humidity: 32 %
